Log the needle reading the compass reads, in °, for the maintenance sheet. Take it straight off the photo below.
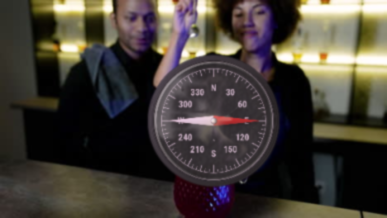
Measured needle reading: 90 °
